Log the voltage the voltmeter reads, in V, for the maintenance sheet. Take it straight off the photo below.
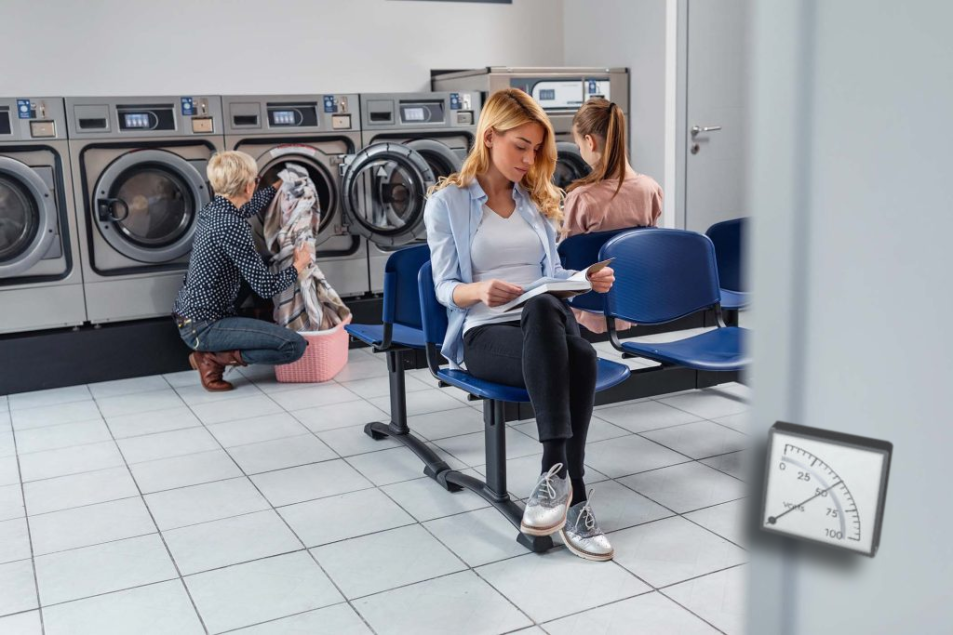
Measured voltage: 50 V
